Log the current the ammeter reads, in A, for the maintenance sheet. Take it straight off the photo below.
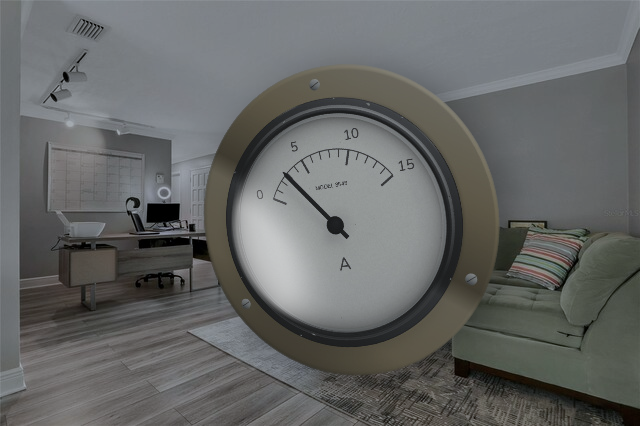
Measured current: 3 A
